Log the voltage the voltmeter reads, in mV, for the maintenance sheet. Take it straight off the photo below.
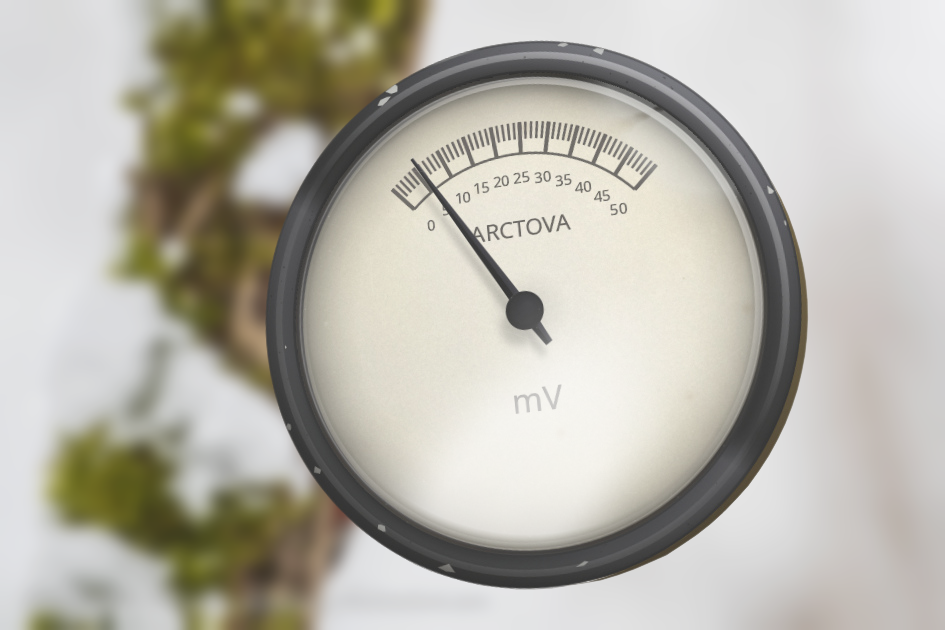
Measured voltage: 6 mV
